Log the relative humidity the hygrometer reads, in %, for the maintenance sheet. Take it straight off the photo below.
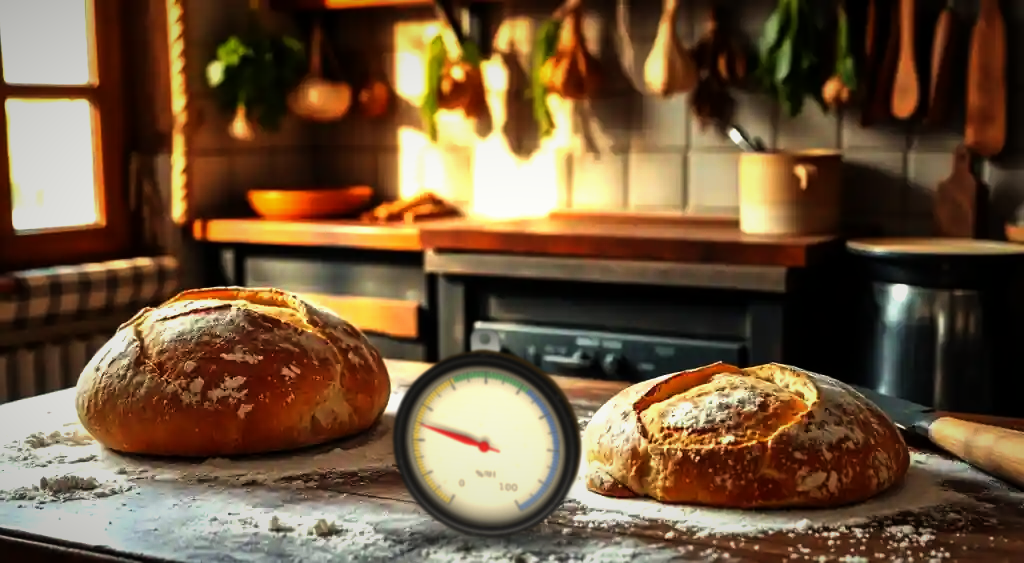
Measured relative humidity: 25 %
